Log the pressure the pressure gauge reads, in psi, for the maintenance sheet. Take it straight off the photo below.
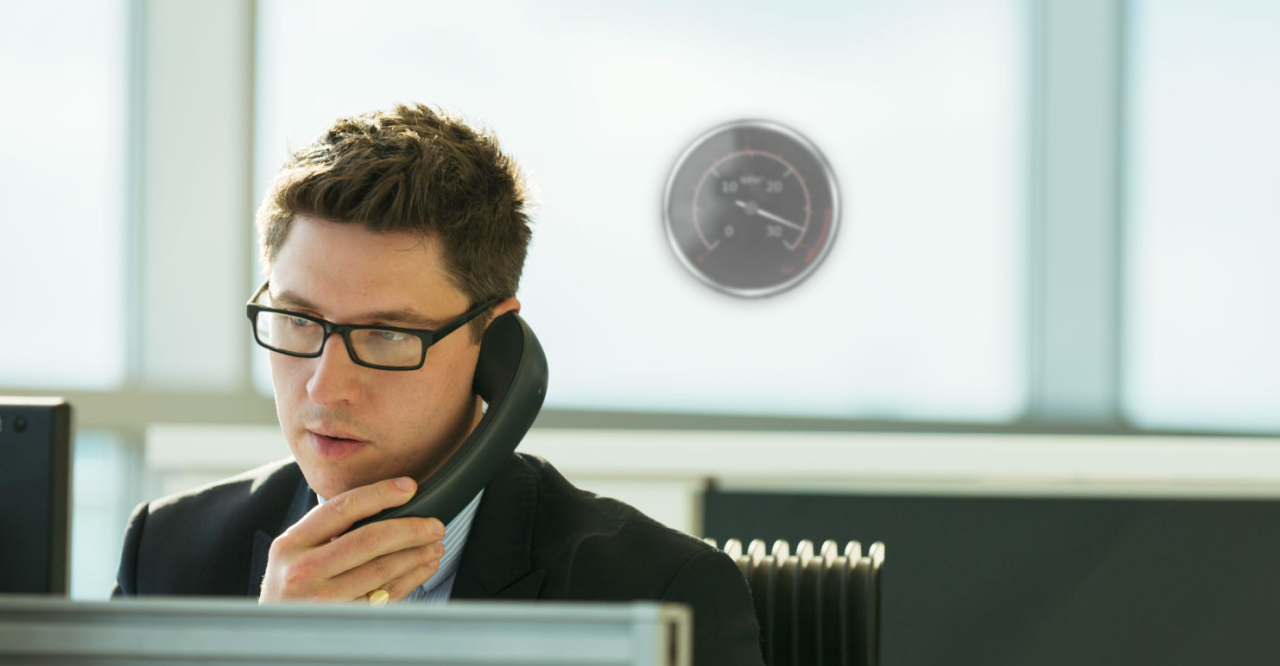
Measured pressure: 27.5 psi
